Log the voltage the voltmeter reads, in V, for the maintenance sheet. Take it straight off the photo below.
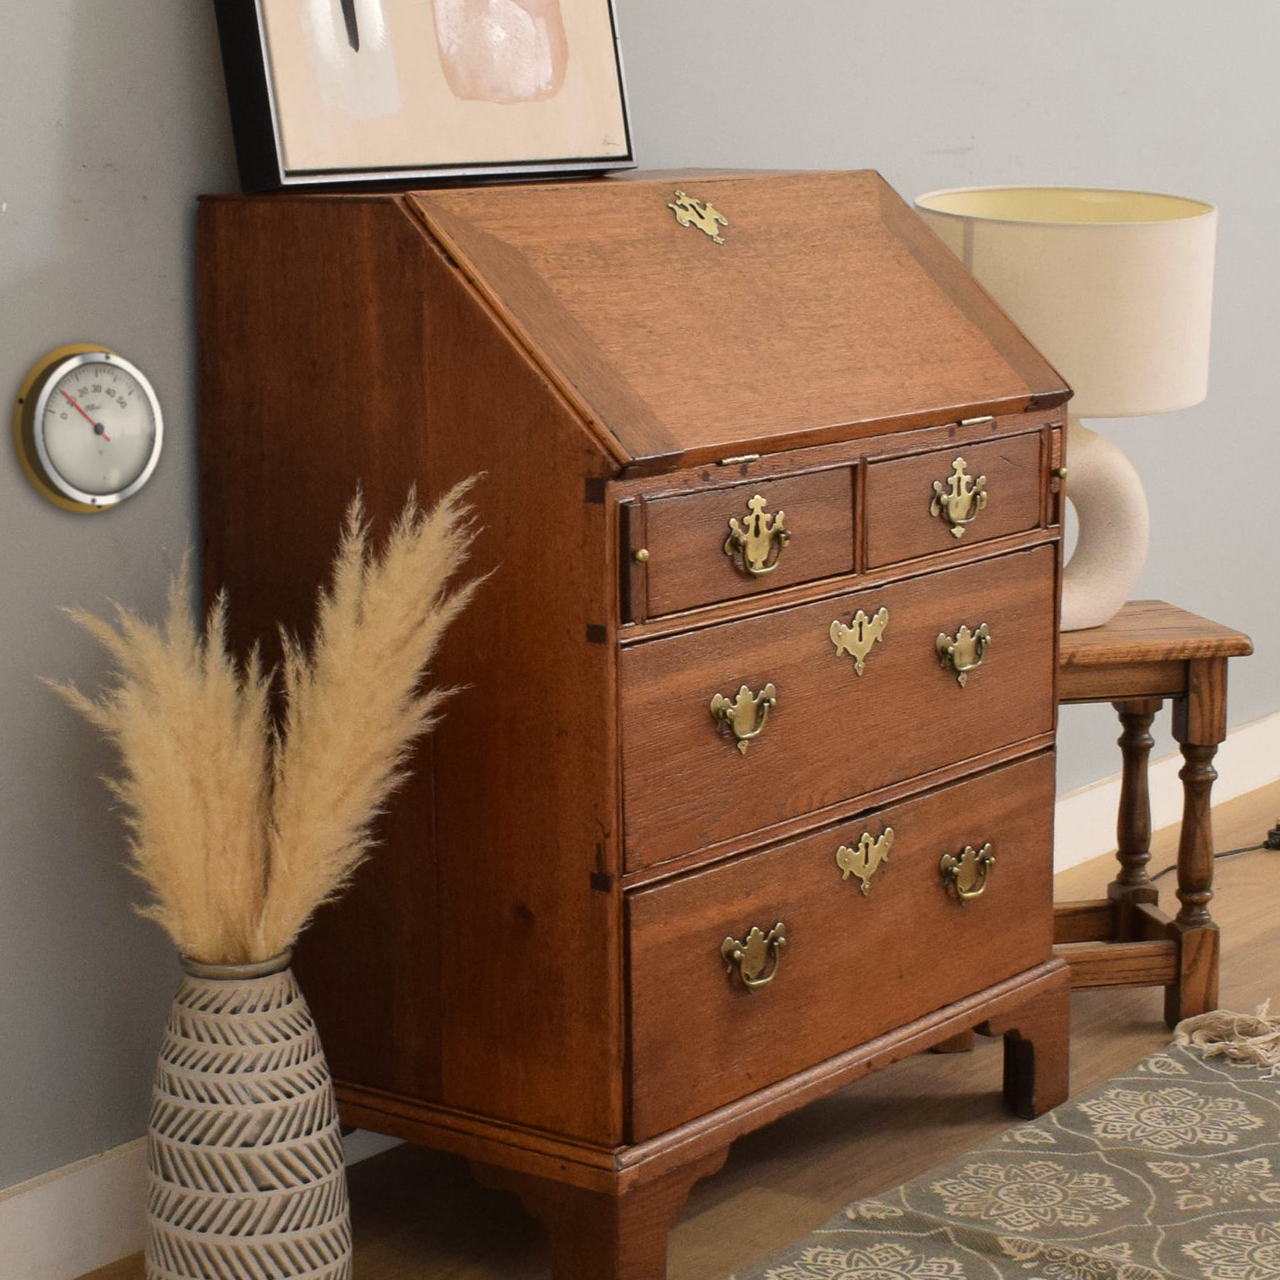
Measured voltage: 10 V
